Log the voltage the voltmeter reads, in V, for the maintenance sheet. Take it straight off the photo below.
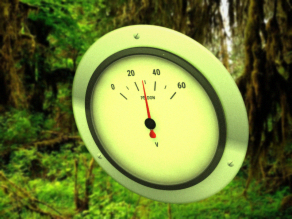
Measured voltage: 30 V
